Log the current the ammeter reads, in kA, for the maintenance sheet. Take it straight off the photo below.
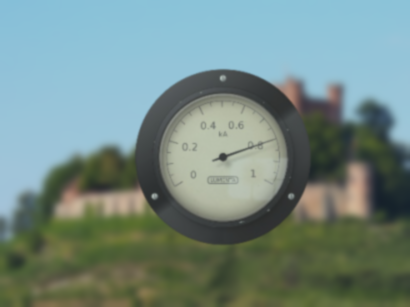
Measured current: 0.8 kA
